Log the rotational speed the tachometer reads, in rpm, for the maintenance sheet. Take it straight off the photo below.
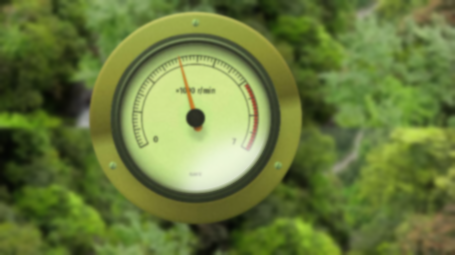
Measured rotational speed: 3000 rpm
